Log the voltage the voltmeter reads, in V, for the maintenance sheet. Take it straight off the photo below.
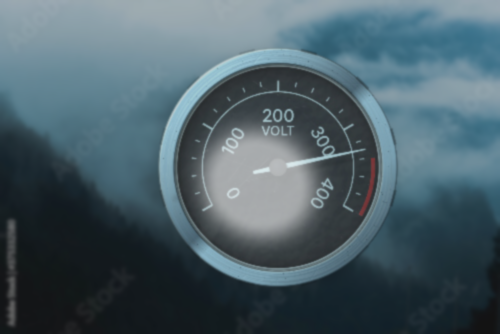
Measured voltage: 330 V
